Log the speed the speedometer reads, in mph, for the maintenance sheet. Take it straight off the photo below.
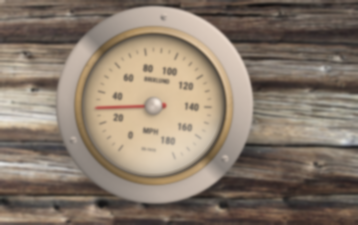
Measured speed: 30 mph
